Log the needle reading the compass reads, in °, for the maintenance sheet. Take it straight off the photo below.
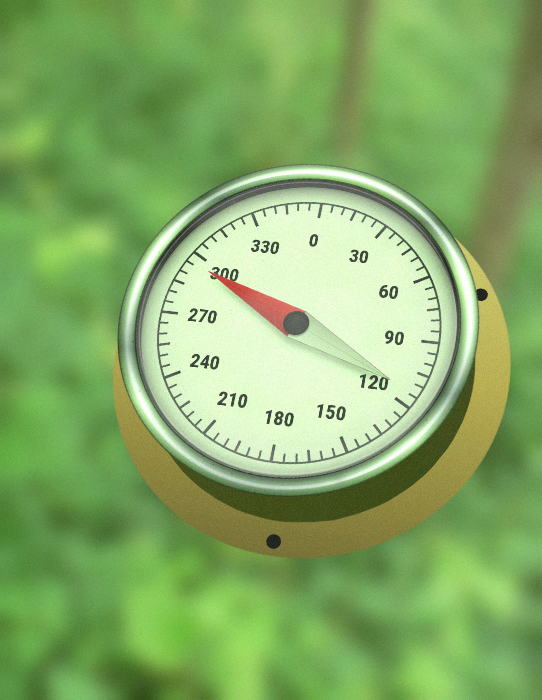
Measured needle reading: 295 °
